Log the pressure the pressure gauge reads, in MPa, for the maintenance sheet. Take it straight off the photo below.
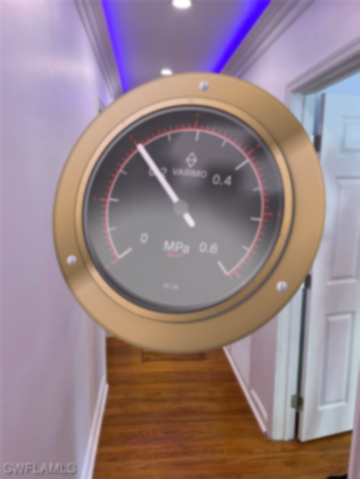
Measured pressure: 0.2 MPa
